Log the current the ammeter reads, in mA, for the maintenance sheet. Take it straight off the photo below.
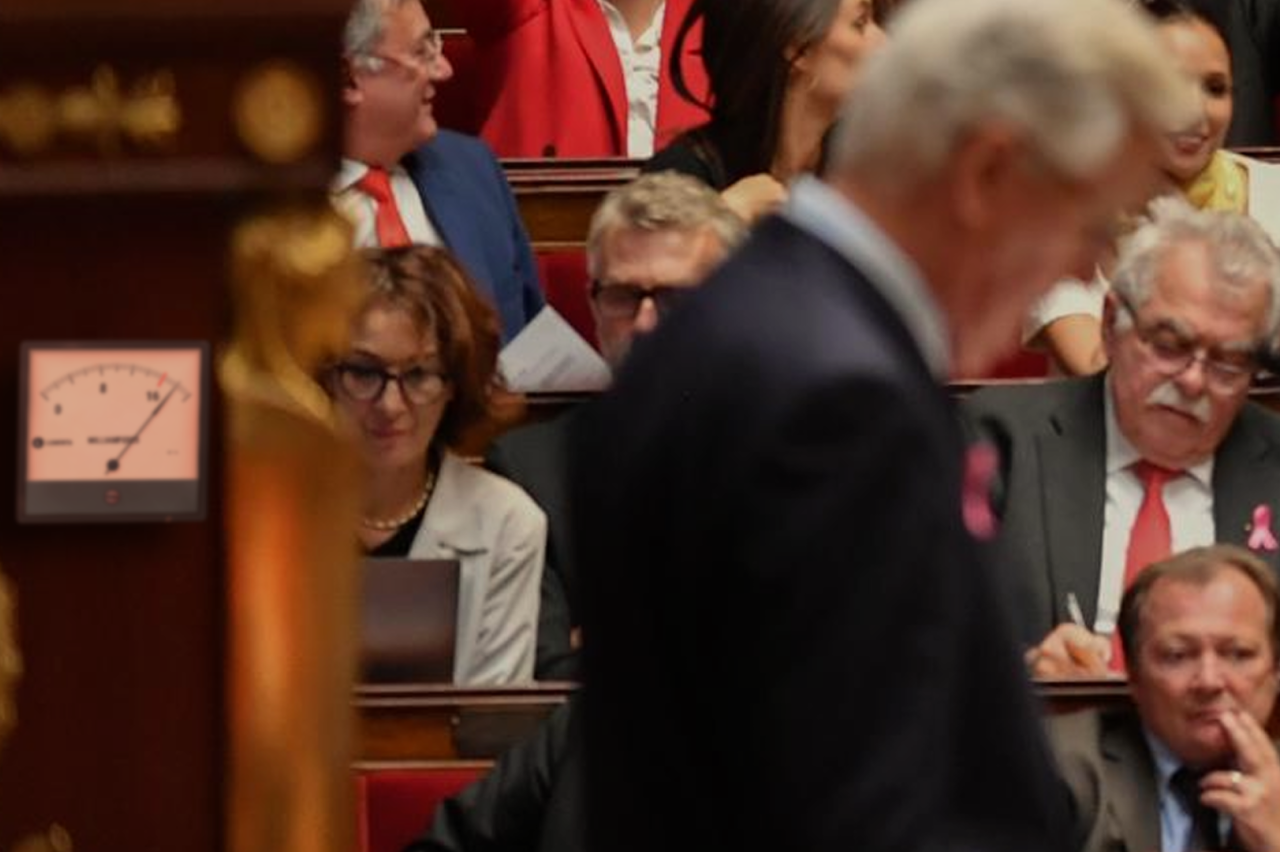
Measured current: 18 mA
